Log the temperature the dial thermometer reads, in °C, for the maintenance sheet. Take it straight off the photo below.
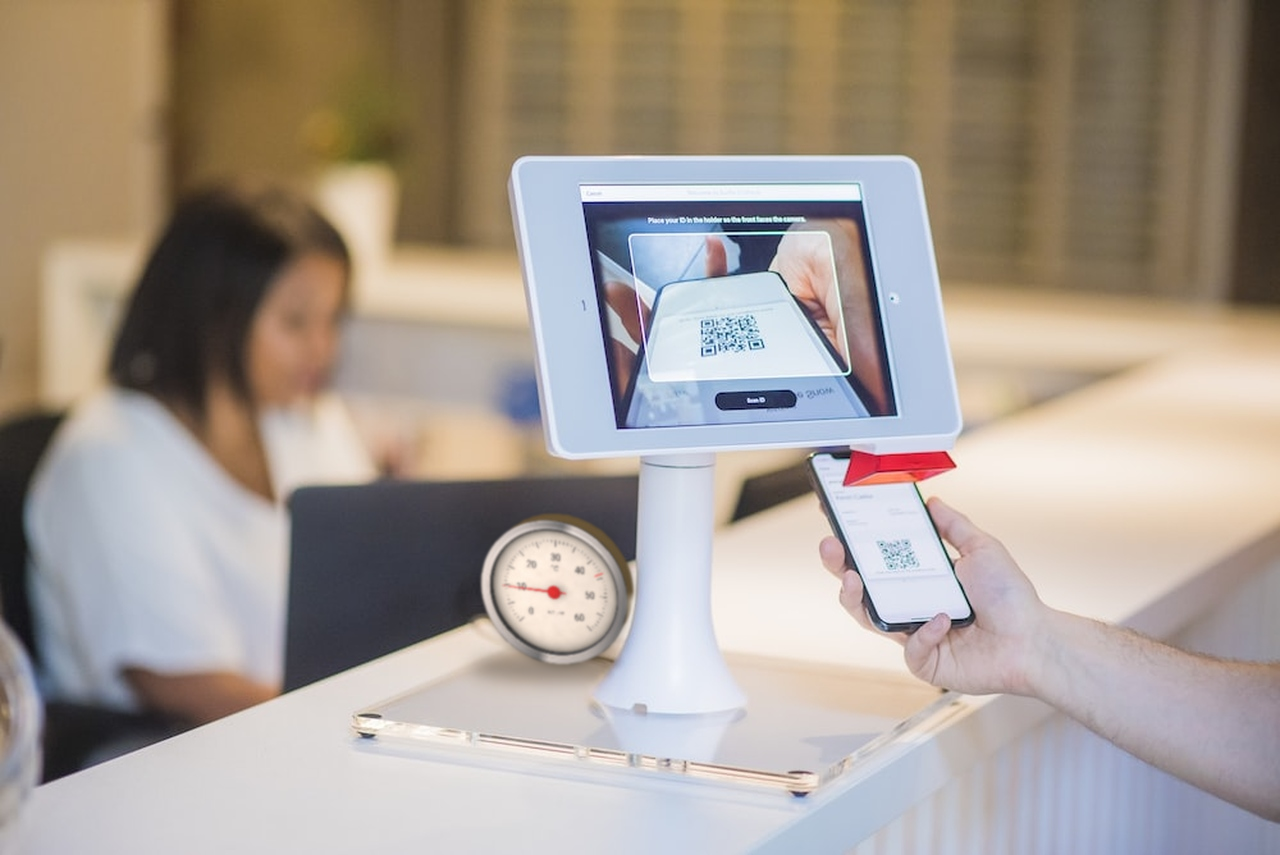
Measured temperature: 10 °C
